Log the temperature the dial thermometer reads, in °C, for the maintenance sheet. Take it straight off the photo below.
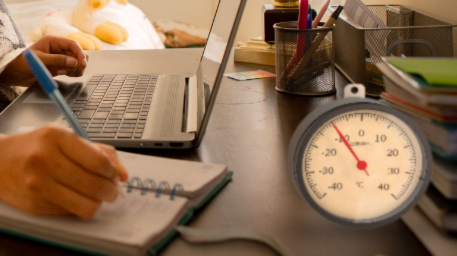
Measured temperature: -10 °C
